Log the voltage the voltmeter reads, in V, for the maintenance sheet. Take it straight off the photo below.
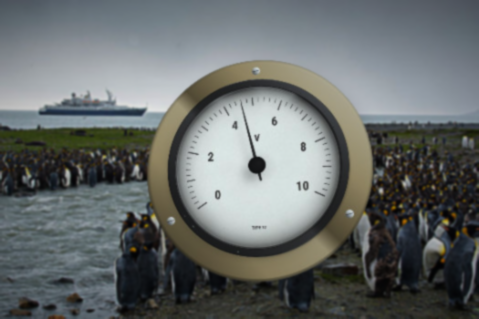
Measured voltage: 4.6 V
